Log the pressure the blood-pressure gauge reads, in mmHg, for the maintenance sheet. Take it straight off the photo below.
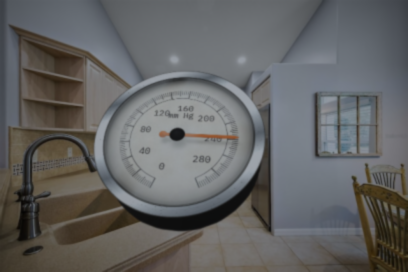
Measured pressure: 240 mmHg
